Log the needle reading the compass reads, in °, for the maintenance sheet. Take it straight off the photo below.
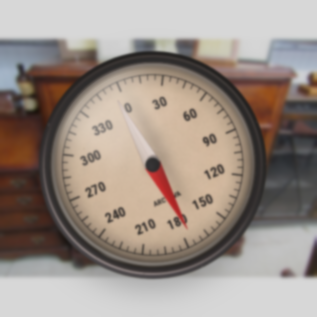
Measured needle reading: 175 °
